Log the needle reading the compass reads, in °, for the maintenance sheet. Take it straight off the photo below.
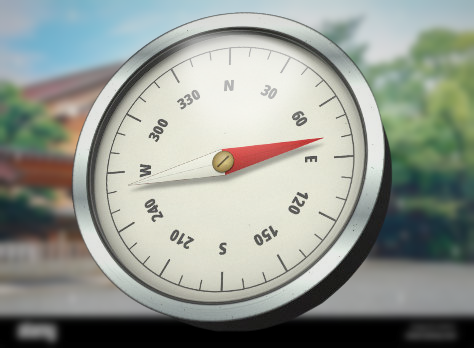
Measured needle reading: 80 °
